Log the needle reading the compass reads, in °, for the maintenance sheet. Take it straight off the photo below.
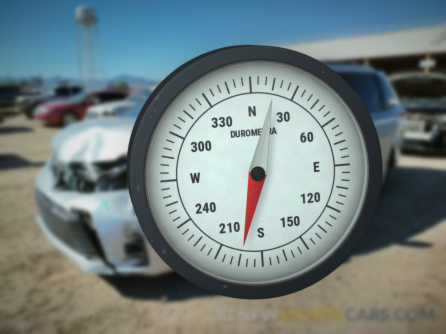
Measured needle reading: 195 °
